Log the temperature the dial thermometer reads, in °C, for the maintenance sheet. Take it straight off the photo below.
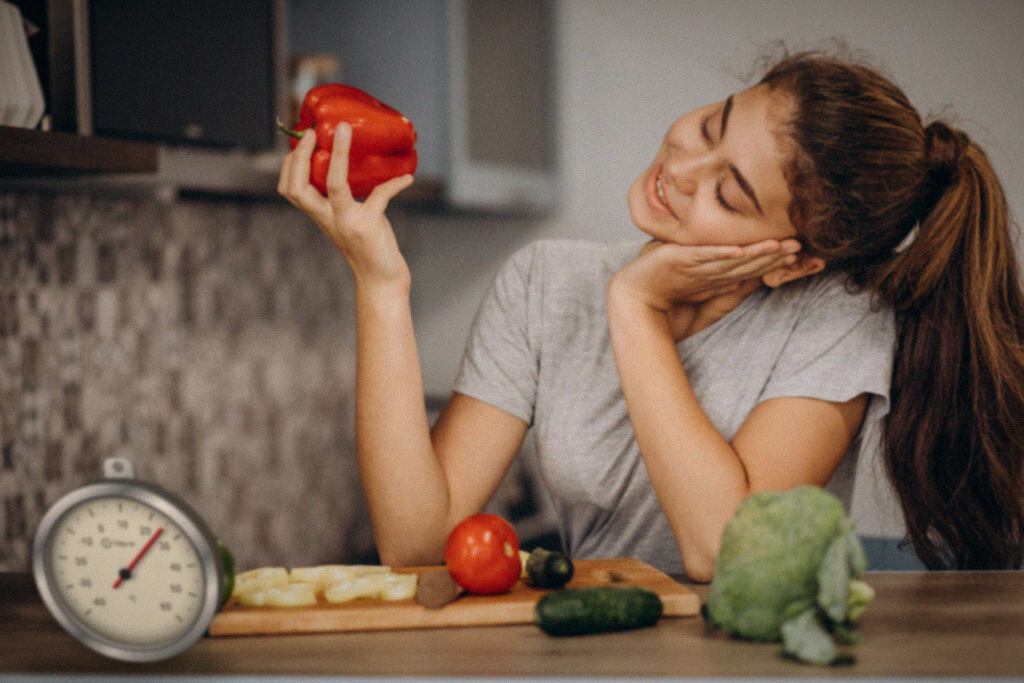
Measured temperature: 25 °C
